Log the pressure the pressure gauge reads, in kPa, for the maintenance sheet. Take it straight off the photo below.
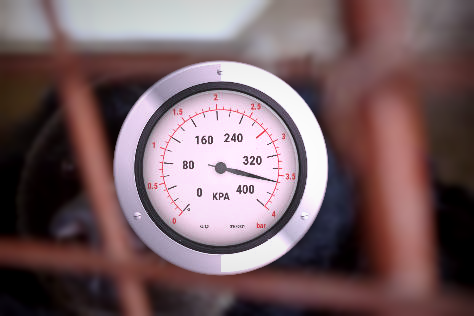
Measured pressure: 360 kPa
